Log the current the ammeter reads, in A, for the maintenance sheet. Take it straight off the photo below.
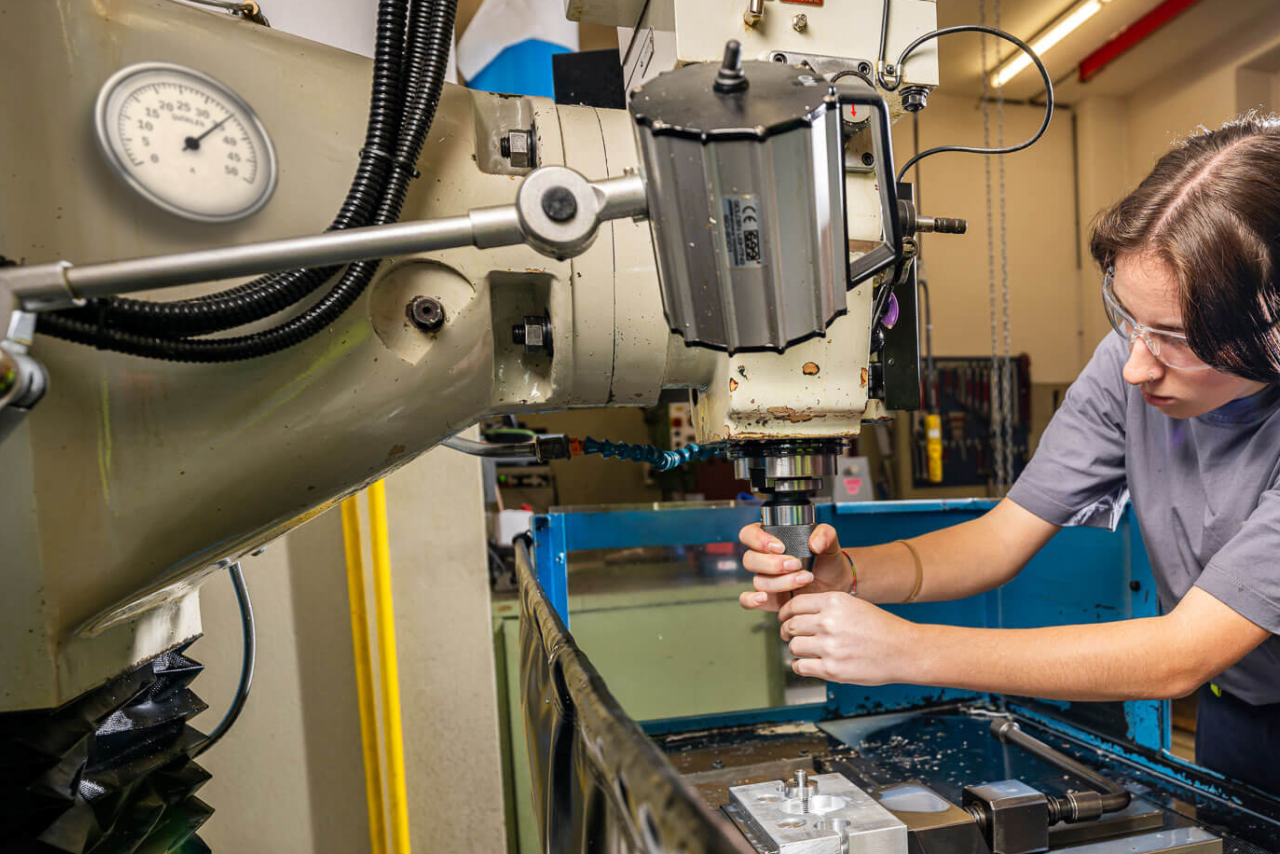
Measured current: 35 A
